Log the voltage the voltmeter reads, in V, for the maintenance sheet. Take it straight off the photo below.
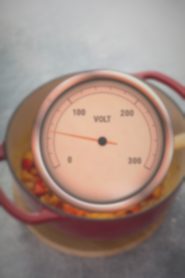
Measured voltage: 50 V
